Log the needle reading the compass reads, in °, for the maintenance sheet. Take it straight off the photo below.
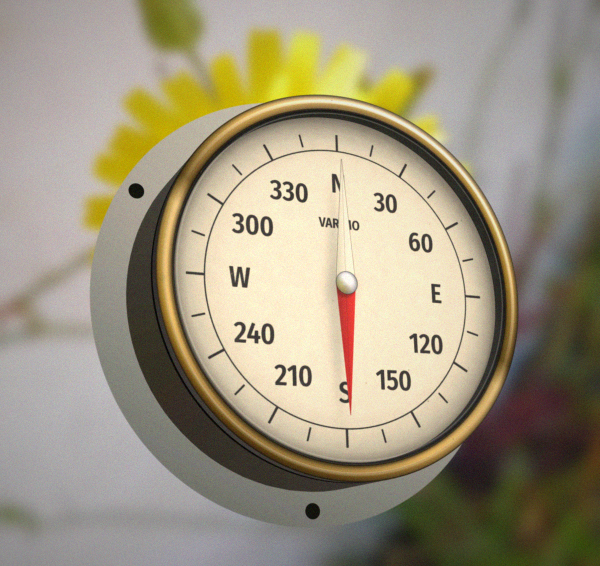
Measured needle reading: 180 °
